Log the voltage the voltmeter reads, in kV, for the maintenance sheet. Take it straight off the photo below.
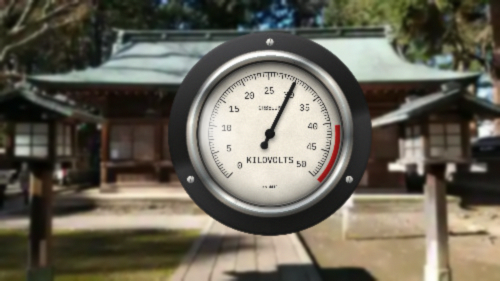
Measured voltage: 30 kV
